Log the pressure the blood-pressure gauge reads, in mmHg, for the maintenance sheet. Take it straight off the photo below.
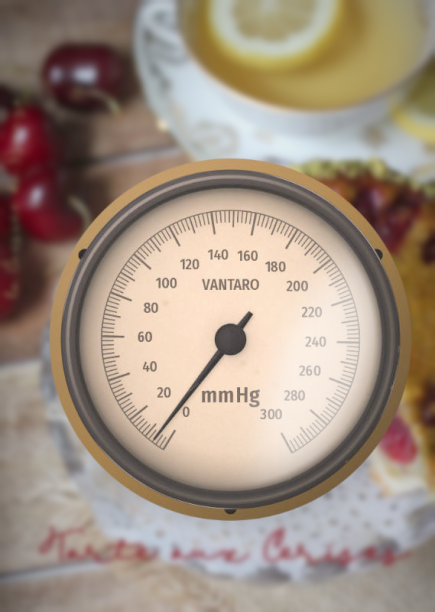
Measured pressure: 6 mmHg
